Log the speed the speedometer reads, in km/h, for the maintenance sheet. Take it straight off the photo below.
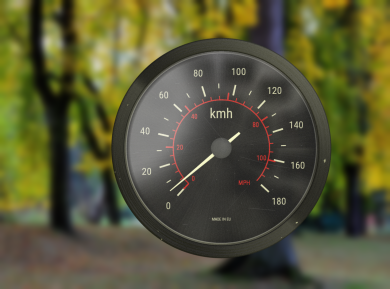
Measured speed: 5 km/h
